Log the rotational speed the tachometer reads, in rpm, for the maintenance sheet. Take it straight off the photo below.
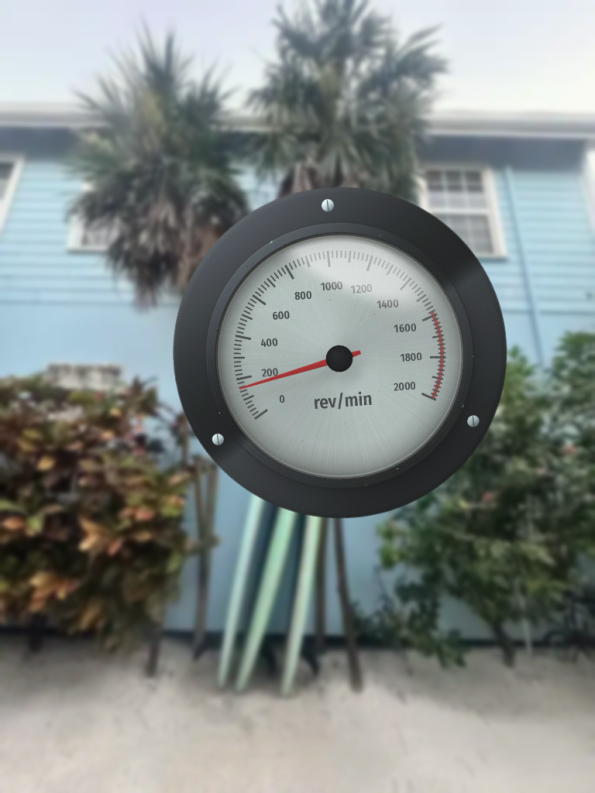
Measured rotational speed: 160 rpm
